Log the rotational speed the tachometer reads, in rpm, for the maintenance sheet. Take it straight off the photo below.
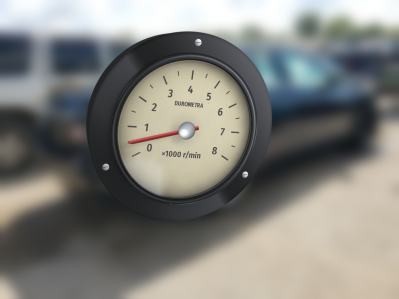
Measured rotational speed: 500 rpm
